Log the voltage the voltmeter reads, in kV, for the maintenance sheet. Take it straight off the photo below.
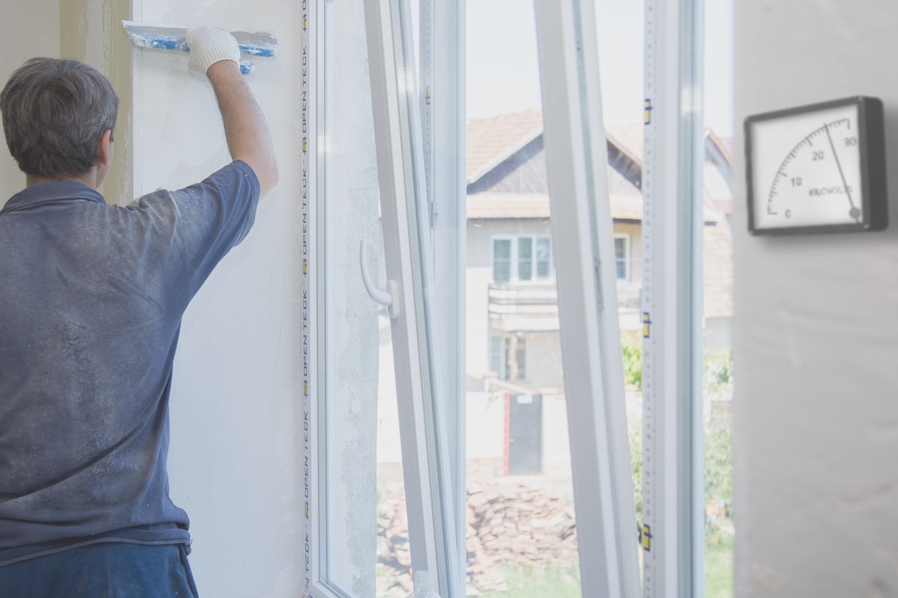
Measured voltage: 25 kV
